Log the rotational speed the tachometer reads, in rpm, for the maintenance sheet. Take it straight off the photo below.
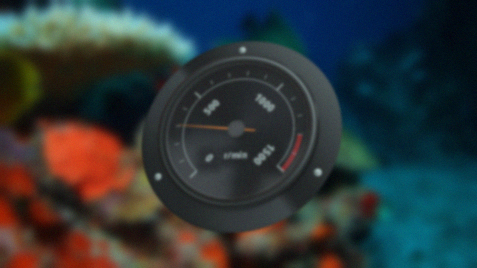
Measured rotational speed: 300 rpm
